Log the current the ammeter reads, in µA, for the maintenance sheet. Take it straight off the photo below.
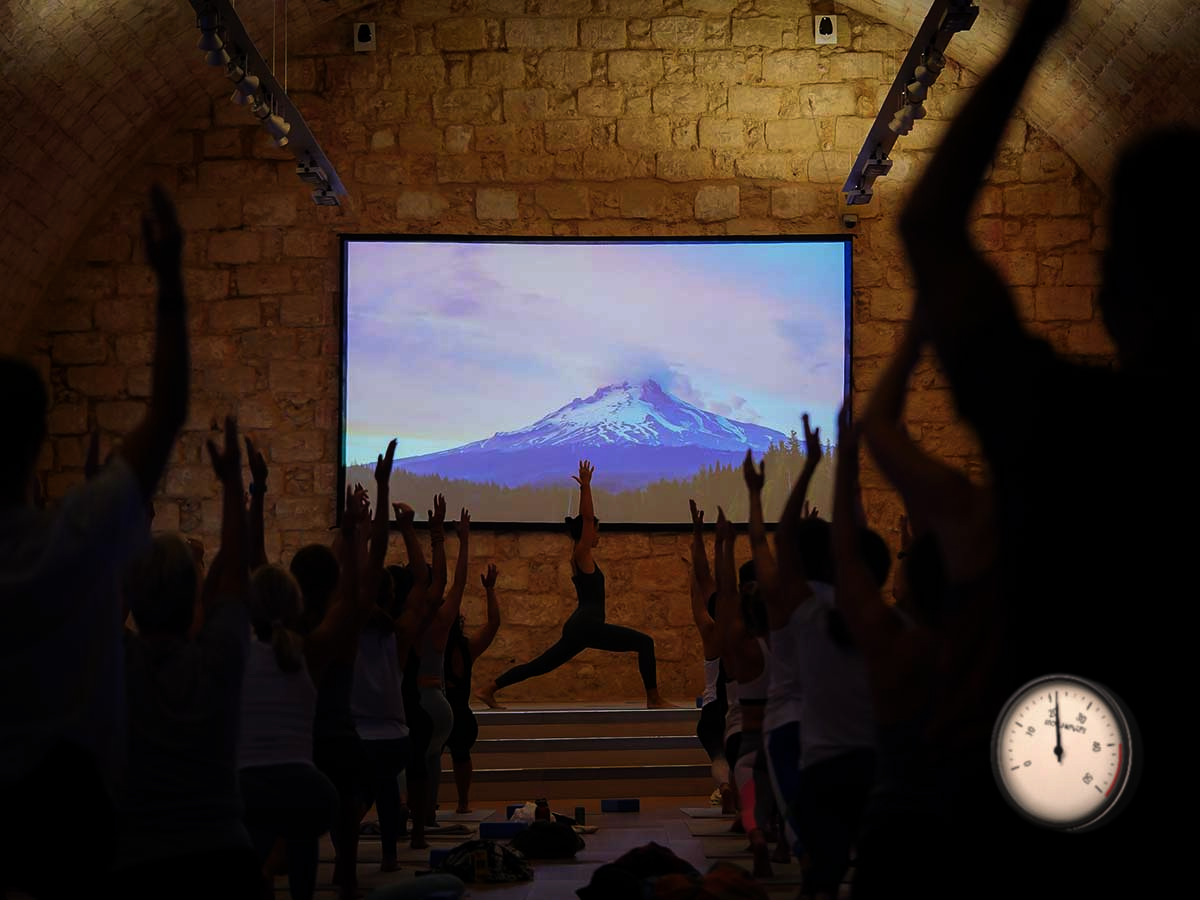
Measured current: 22 µA
